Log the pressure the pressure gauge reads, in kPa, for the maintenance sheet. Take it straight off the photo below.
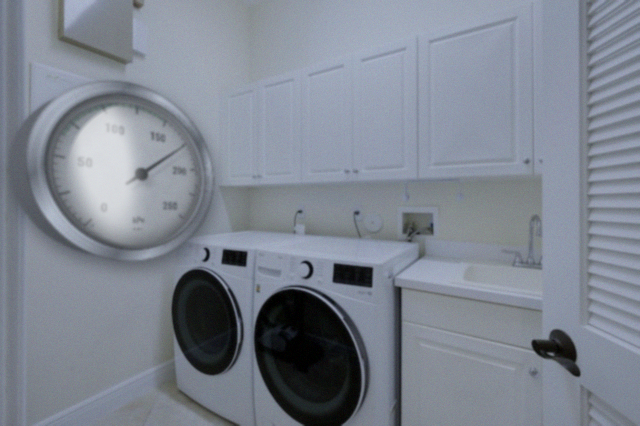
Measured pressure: 175 kPa
